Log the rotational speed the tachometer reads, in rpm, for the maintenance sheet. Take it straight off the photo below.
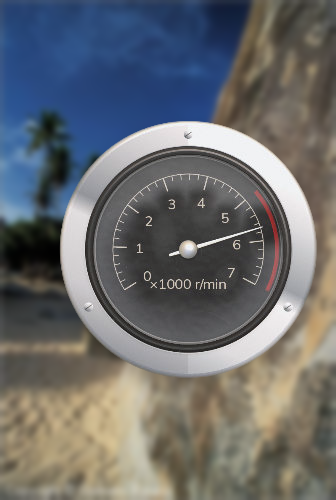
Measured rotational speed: 5700 rpm
